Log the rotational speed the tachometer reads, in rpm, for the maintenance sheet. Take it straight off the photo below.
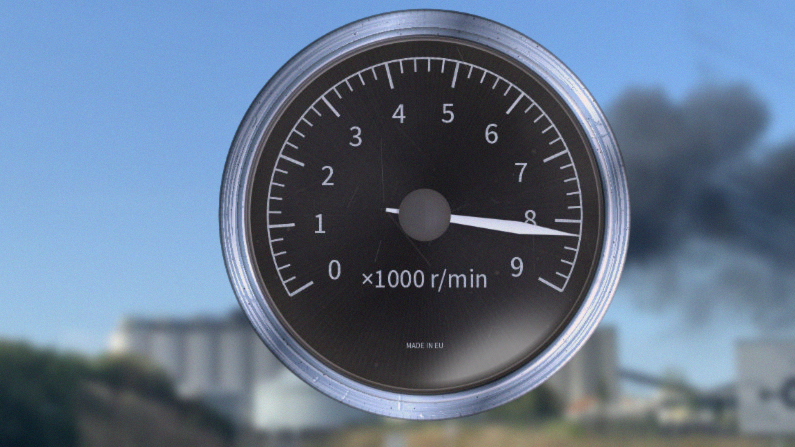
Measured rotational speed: 8200 rpm
